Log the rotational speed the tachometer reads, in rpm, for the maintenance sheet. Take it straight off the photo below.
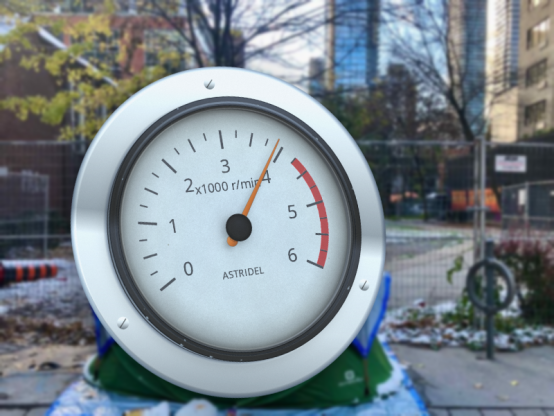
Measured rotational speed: 3875 rpm
